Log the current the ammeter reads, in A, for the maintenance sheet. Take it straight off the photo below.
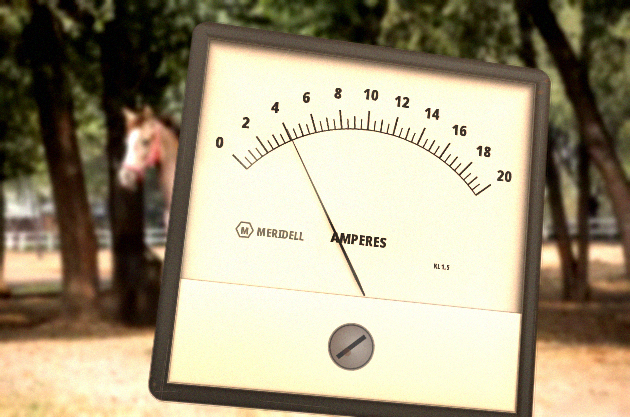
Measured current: 4 A
